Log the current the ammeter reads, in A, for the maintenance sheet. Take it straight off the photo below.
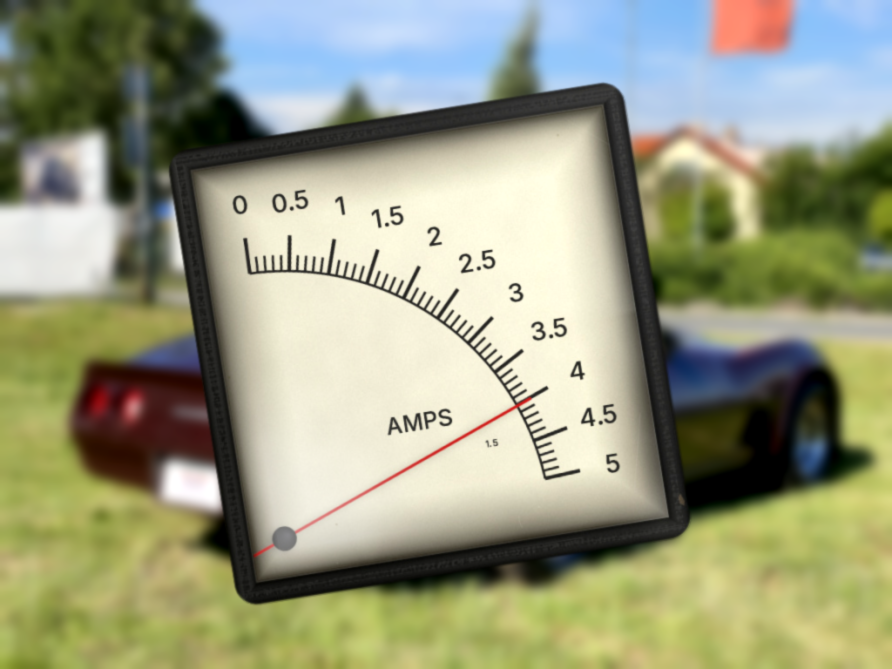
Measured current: 4 A
